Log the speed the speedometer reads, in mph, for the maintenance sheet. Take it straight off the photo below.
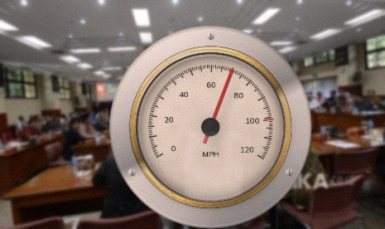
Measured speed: 70 mph
